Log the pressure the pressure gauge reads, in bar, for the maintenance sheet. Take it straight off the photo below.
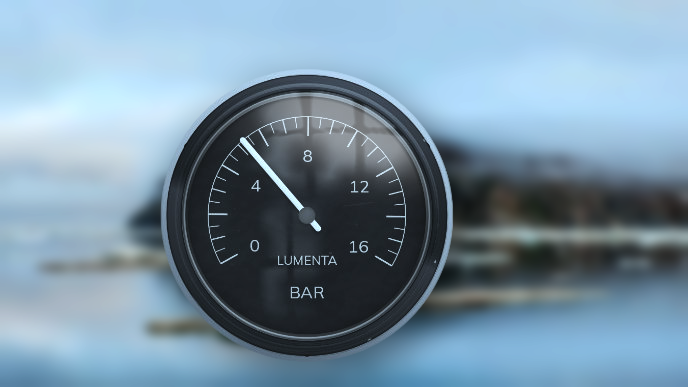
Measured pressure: 5.25 bar
